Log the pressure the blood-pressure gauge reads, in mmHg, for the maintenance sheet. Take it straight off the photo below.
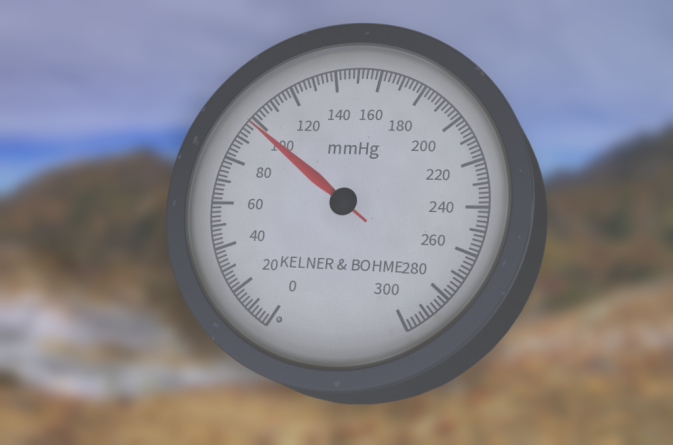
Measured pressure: 98 mmHg
